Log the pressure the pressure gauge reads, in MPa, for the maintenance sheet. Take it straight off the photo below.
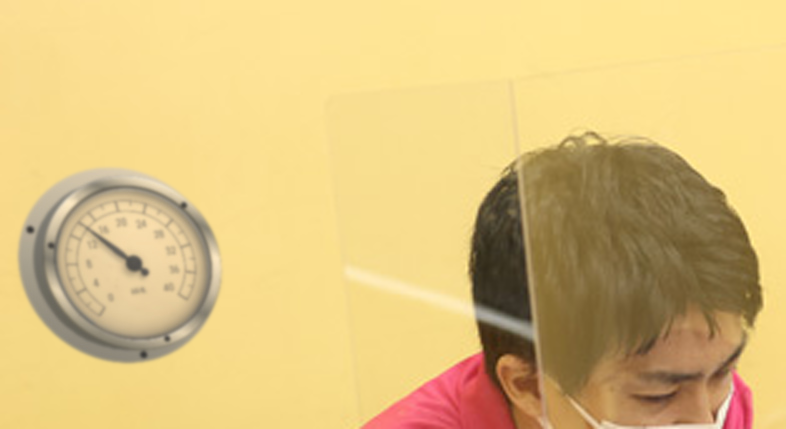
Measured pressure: 14 MPa
